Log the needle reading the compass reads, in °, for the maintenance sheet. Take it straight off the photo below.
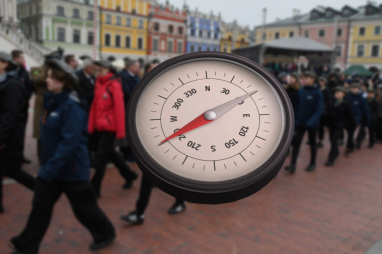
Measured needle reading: 240 °
